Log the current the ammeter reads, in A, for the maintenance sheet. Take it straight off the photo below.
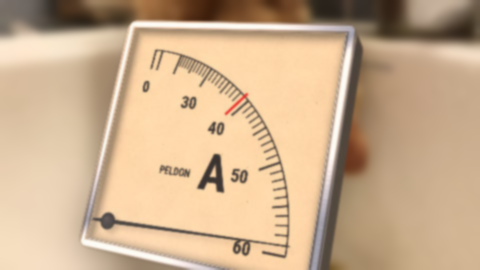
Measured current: 59 A
